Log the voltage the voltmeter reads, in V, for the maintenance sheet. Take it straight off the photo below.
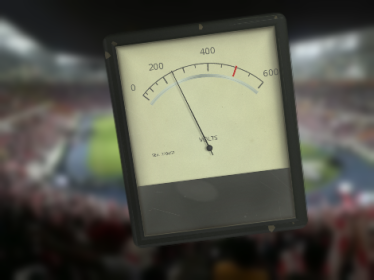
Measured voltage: 250 V
